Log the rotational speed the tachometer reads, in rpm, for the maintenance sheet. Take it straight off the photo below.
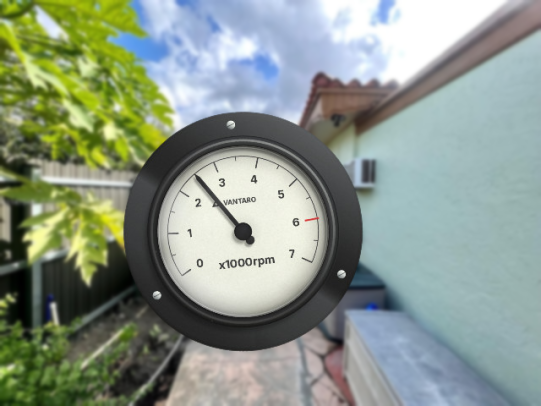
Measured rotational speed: 2500 rpm
